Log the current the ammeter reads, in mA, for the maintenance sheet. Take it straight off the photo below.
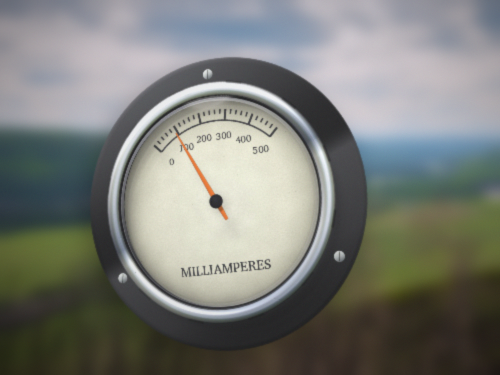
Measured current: 100 mA
